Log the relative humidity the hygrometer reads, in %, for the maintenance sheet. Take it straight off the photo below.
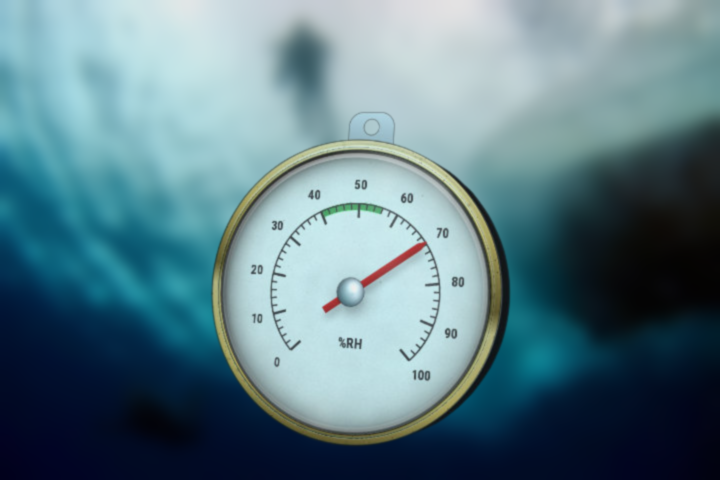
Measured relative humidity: 70 %
